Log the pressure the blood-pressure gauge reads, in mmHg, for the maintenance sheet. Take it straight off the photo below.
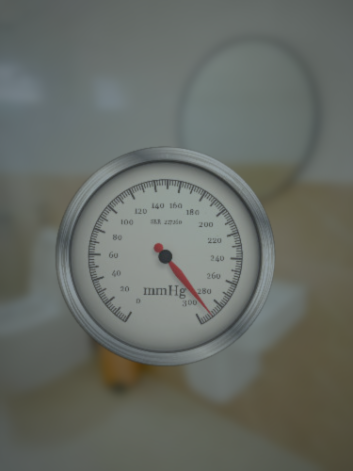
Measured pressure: 290 mmHg
